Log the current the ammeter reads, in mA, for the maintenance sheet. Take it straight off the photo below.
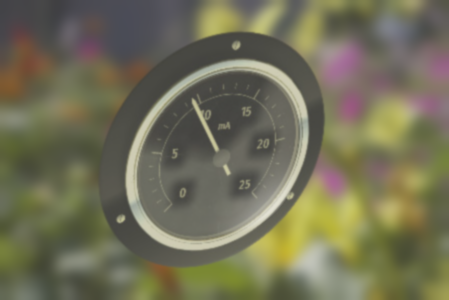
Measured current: 9.5 mA
